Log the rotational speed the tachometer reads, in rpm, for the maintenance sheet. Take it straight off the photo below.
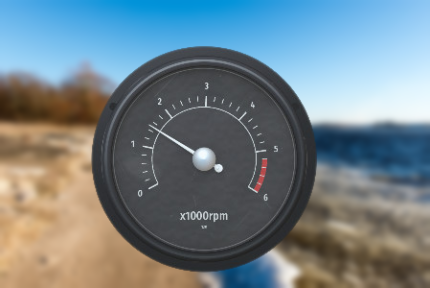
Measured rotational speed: 1500 rpm
